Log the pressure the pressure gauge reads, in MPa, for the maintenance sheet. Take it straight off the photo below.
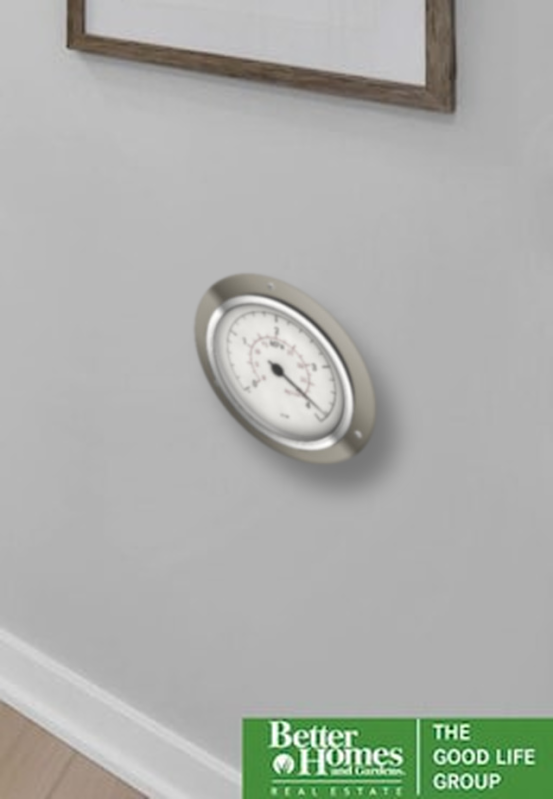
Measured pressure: 3.8 MPa
